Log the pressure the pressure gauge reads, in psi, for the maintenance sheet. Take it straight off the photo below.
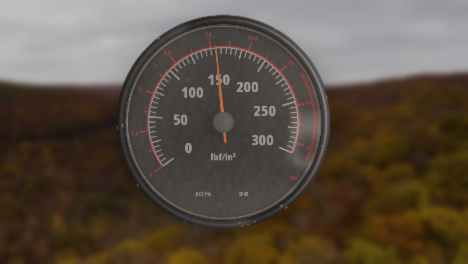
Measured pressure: 150 psi
